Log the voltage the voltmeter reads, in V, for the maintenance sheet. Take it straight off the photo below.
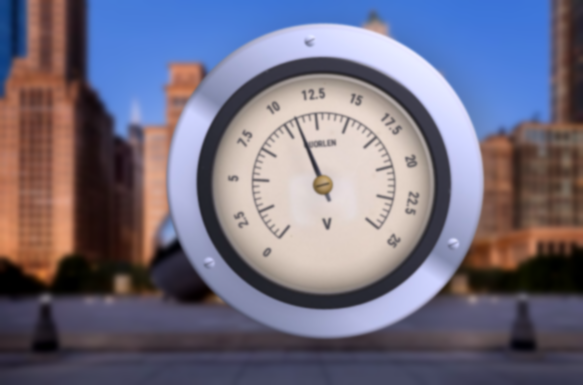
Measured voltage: 11 V
